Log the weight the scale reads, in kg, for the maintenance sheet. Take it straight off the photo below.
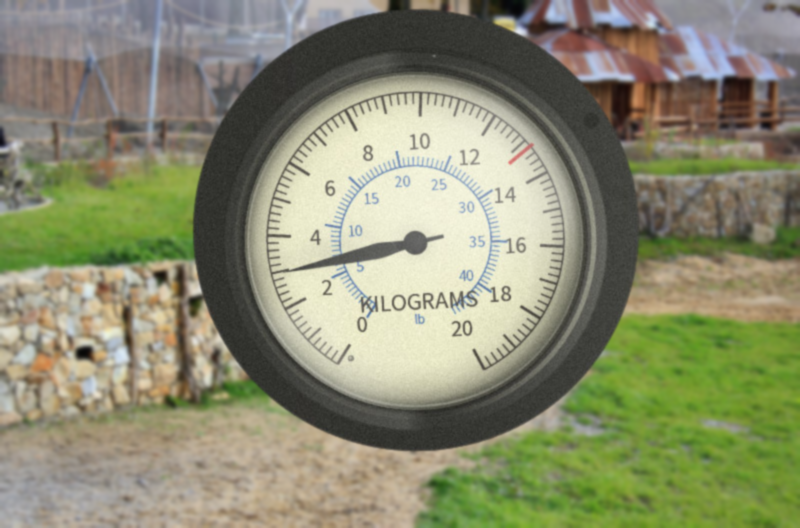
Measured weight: 3 kg
